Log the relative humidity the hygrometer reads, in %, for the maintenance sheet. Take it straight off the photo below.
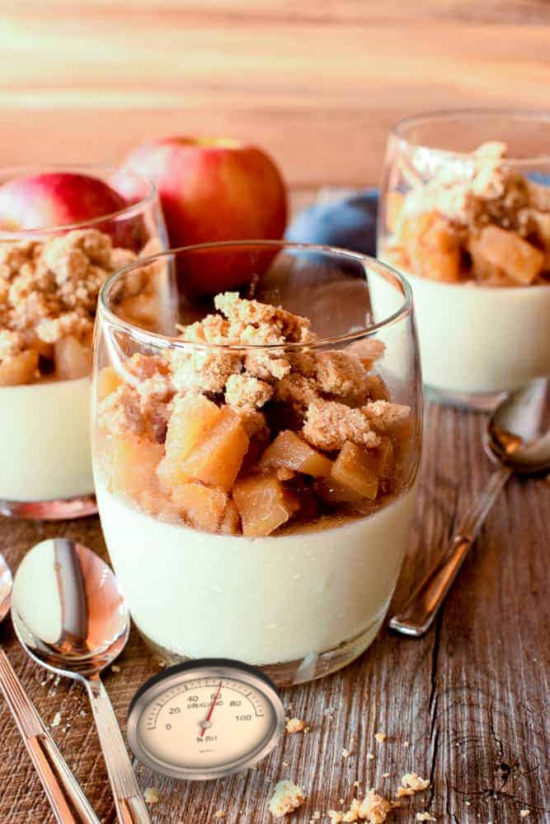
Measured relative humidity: 60 %
